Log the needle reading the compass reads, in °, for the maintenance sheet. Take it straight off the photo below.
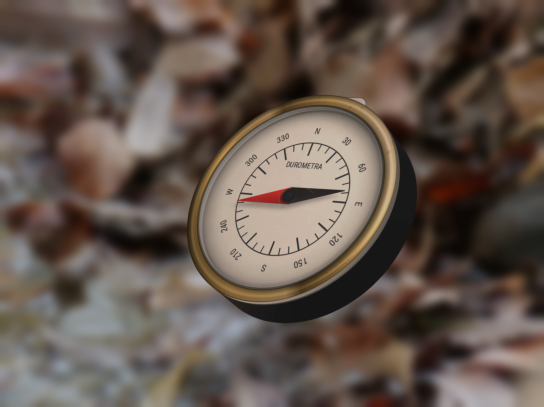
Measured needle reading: 260 °
